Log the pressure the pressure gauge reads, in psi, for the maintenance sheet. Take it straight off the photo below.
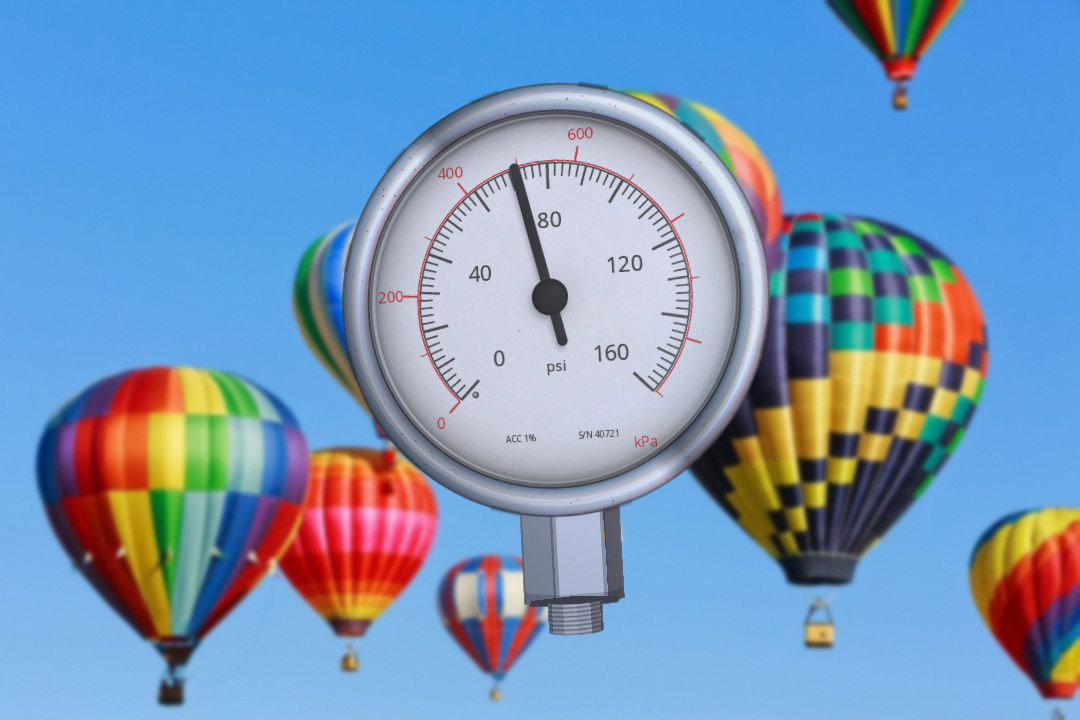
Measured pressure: 72 psi
